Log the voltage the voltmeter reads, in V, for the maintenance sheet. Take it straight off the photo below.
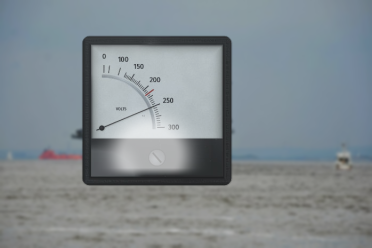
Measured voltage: 250 V
